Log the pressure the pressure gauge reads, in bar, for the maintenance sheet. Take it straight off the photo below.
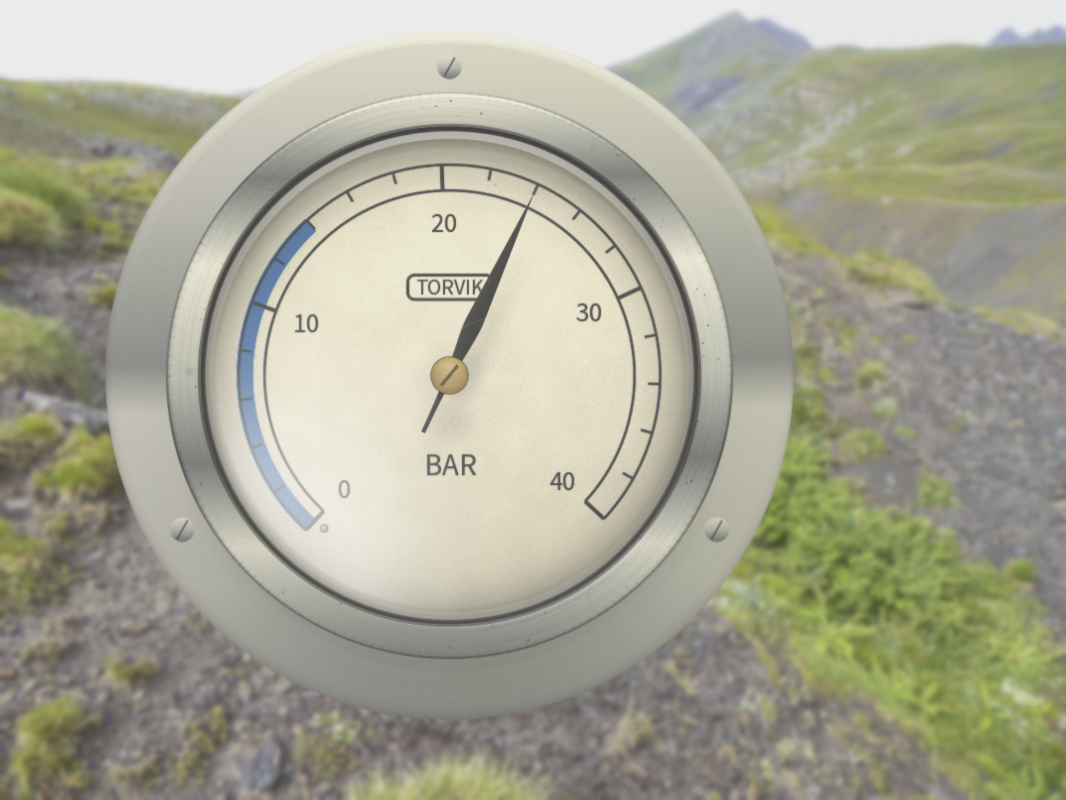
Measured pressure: 24 bar
